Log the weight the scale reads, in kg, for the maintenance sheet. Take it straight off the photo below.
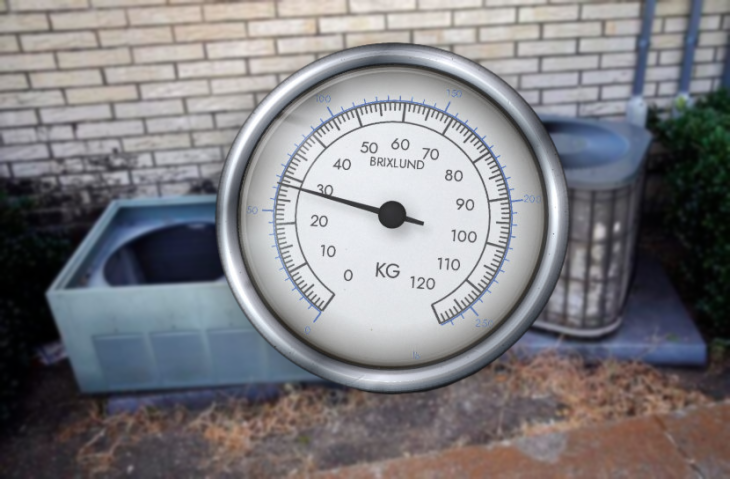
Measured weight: 28 kg
